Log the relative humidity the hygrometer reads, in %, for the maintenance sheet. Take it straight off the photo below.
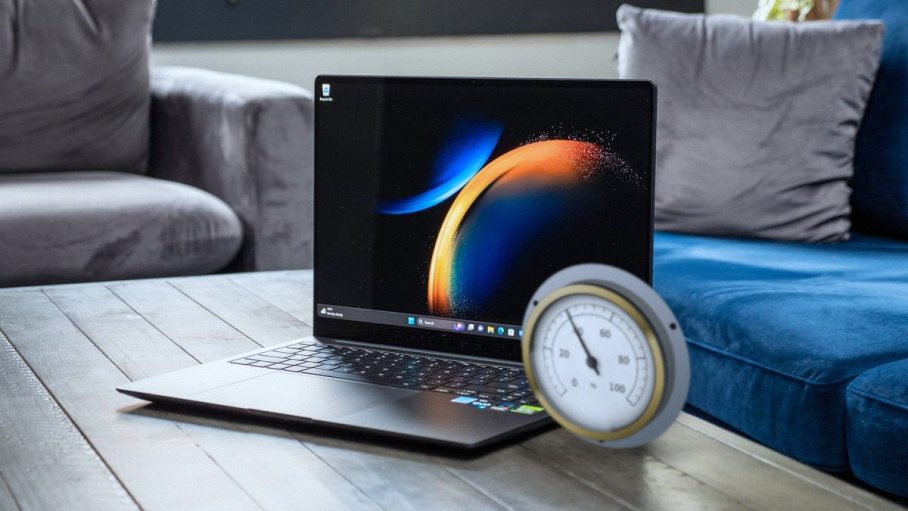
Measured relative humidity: 40 %
